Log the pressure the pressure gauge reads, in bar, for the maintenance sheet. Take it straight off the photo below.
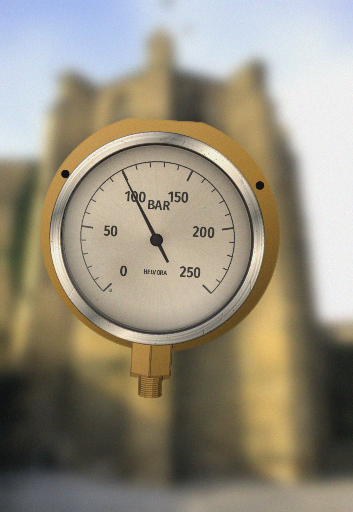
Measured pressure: 100 bar
